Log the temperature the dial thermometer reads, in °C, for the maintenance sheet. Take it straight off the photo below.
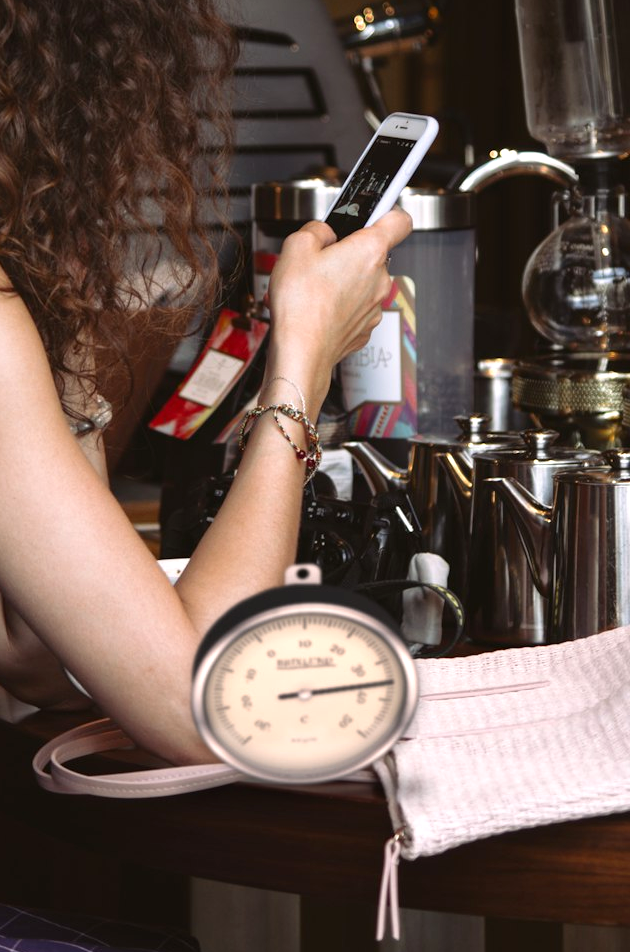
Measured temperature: 35 °C
